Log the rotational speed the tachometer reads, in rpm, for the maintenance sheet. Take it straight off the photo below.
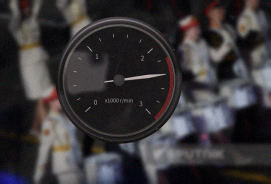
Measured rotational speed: 2400 rpm
